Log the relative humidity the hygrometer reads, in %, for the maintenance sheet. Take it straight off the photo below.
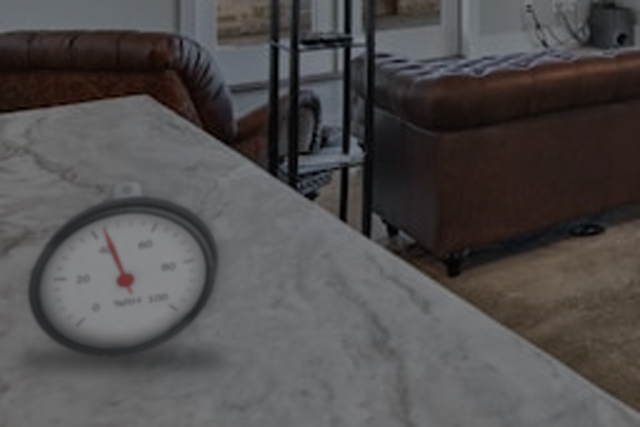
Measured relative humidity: 44 %
